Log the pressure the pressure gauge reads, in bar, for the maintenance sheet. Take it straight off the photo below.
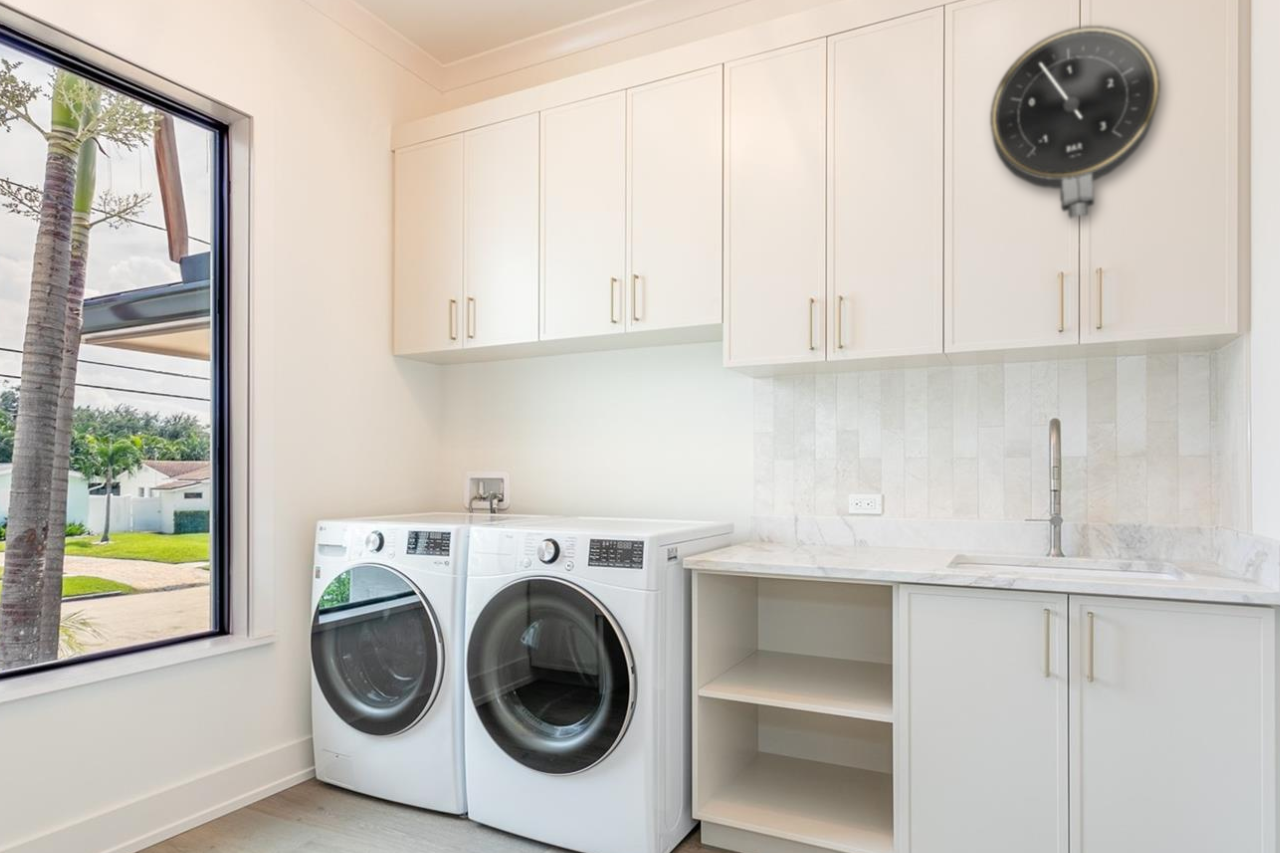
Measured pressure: 0.6 bar
